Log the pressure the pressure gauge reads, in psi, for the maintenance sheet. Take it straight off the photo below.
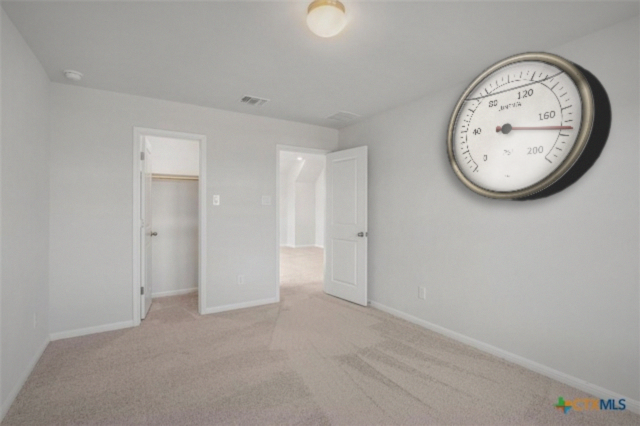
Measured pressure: 175 psi
